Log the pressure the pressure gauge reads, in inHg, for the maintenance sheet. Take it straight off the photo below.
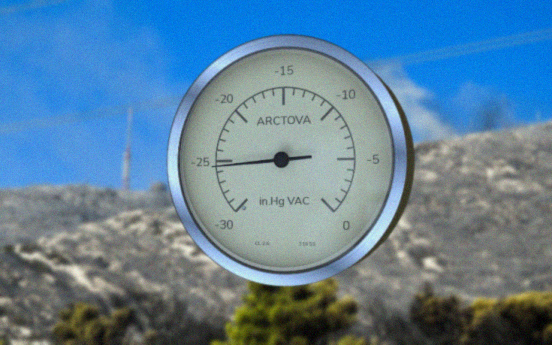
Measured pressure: -25.5 inHg
